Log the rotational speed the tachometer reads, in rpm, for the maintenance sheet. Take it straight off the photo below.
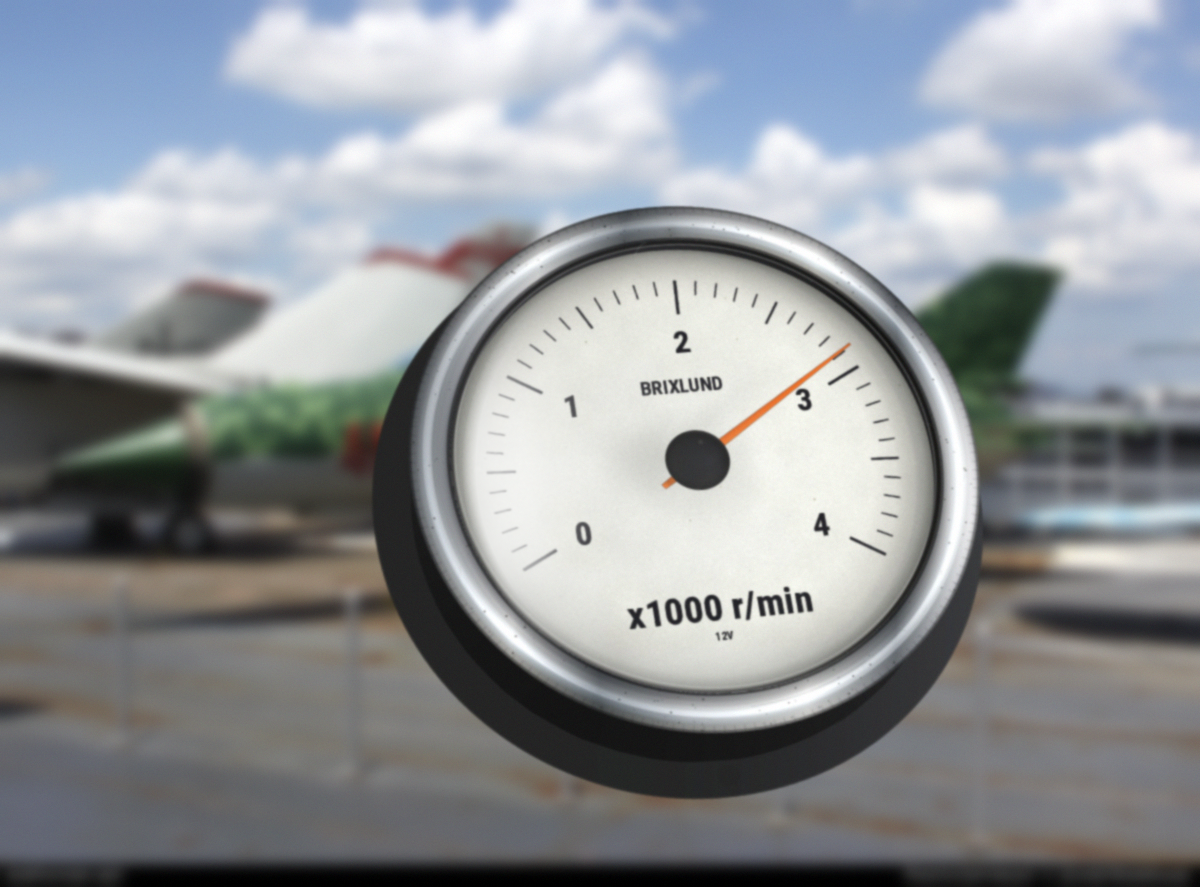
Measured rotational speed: 2900 rpm
